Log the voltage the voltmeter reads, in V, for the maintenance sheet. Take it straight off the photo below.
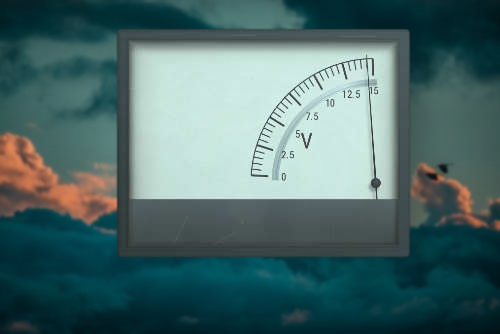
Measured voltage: 14.5 V
